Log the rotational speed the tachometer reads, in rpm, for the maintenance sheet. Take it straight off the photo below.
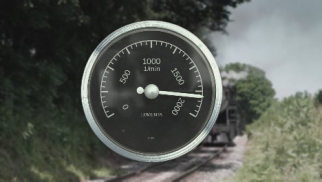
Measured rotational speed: 1800 rpm
